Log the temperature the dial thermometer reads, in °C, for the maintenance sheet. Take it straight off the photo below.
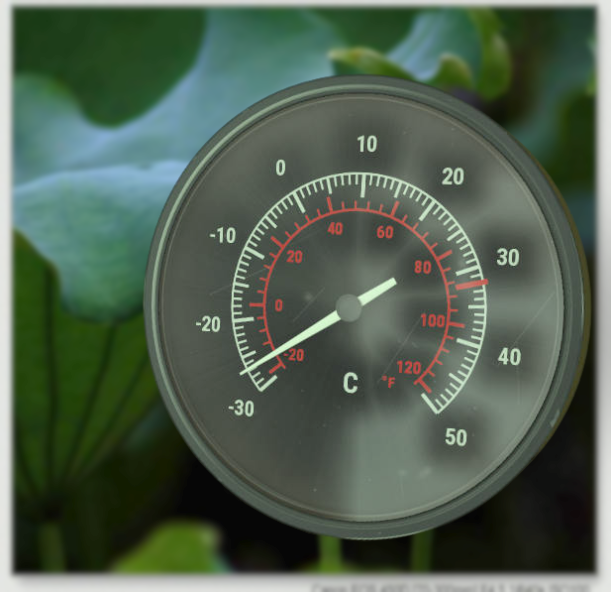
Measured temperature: -27 °C
